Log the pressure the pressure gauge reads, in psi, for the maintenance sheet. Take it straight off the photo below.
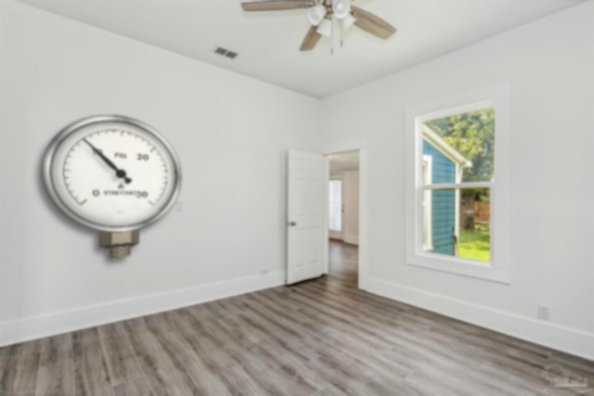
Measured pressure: 10 psi
